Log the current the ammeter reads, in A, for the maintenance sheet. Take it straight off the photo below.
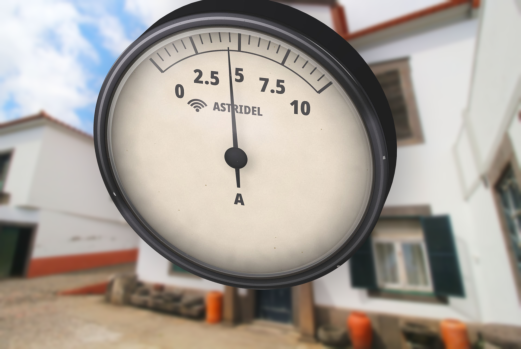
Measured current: 4.5 A
